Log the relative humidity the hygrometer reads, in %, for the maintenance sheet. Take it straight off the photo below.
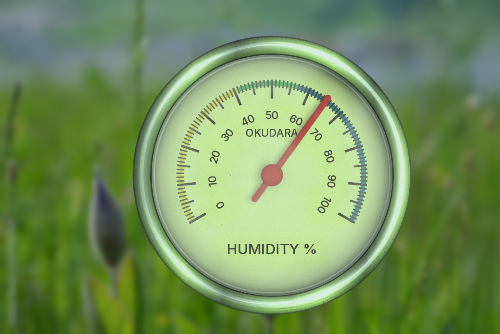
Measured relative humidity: 65 %
